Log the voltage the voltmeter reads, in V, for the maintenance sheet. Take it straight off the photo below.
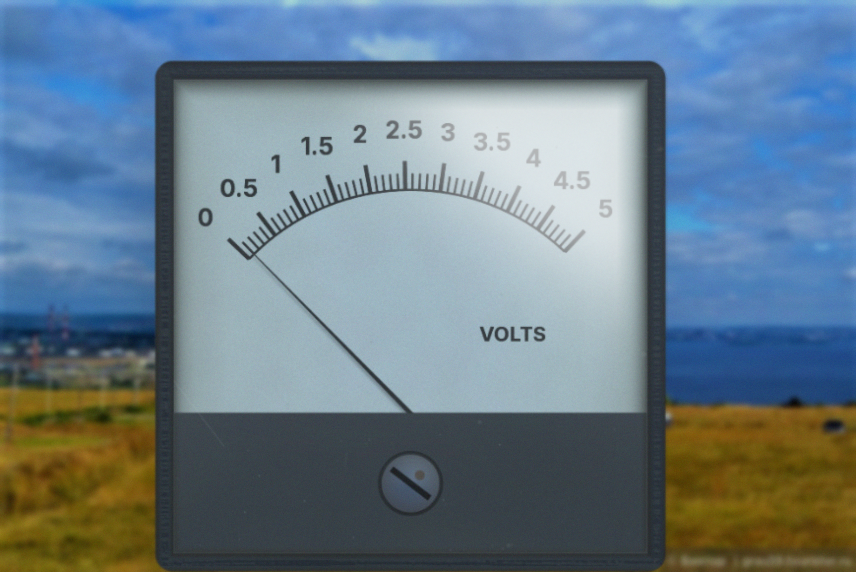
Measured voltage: 0.1 V
